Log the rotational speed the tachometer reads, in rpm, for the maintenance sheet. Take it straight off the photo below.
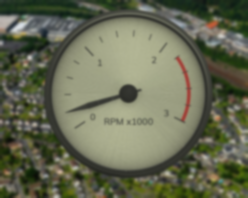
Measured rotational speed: 200 rpm
